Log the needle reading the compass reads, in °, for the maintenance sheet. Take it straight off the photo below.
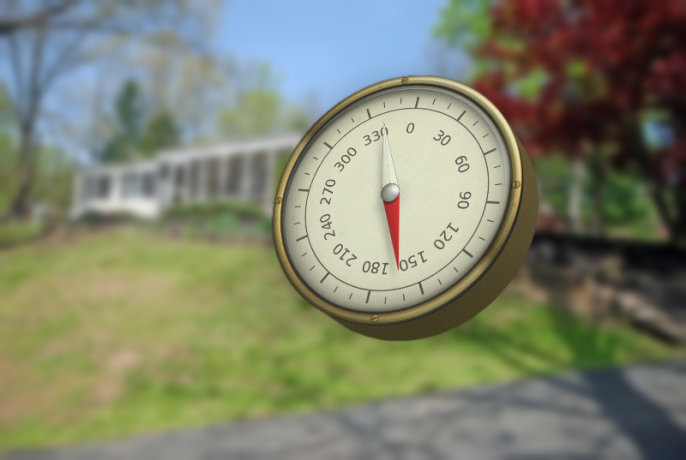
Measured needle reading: 160 °
